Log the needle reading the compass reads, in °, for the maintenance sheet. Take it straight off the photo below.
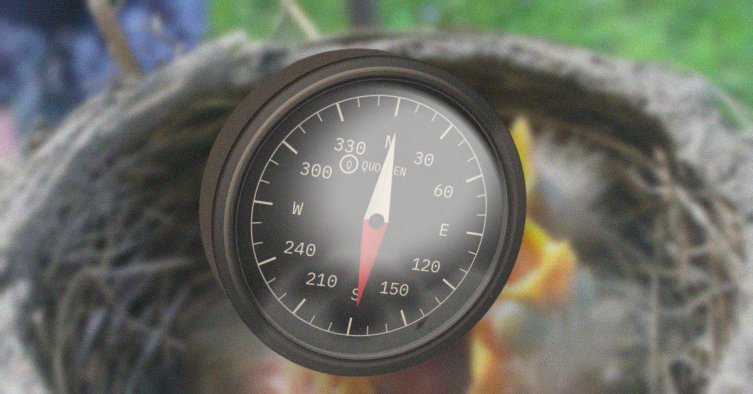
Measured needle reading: 180 °
